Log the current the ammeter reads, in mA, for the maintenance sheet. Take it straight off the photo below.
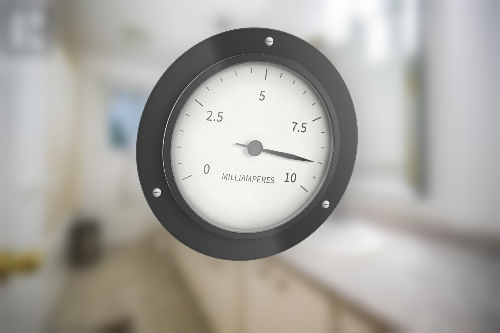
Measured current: 9 mA
